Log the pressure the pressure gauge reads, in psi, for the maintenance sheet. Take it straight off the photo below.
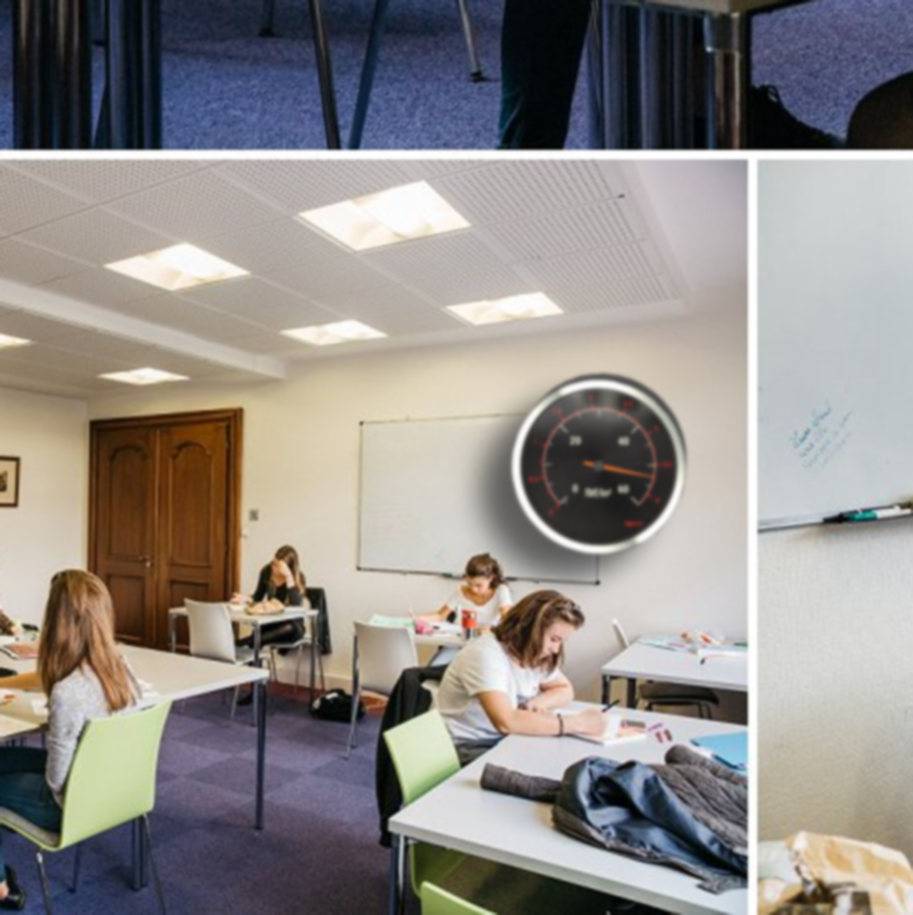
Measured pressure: 52.5 psi
